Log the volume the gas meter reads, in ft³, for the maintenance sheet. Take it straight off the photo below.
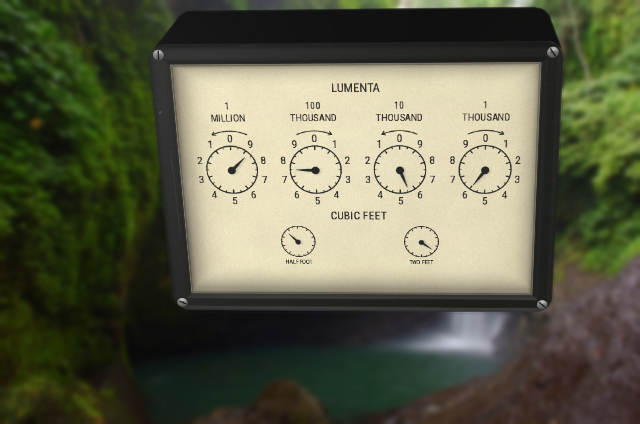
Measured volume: 875600 ft³
